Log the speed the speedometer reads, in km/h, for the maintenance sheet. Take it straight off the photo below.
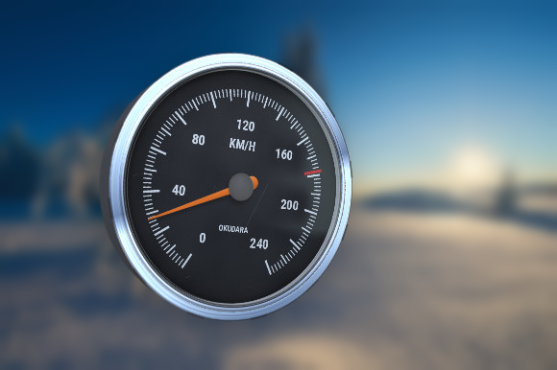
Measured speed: 28 km/h
